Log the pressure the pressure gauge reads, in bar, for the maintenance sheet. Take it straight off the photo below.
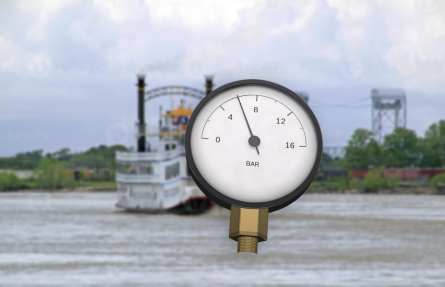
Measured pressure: 6 bar
